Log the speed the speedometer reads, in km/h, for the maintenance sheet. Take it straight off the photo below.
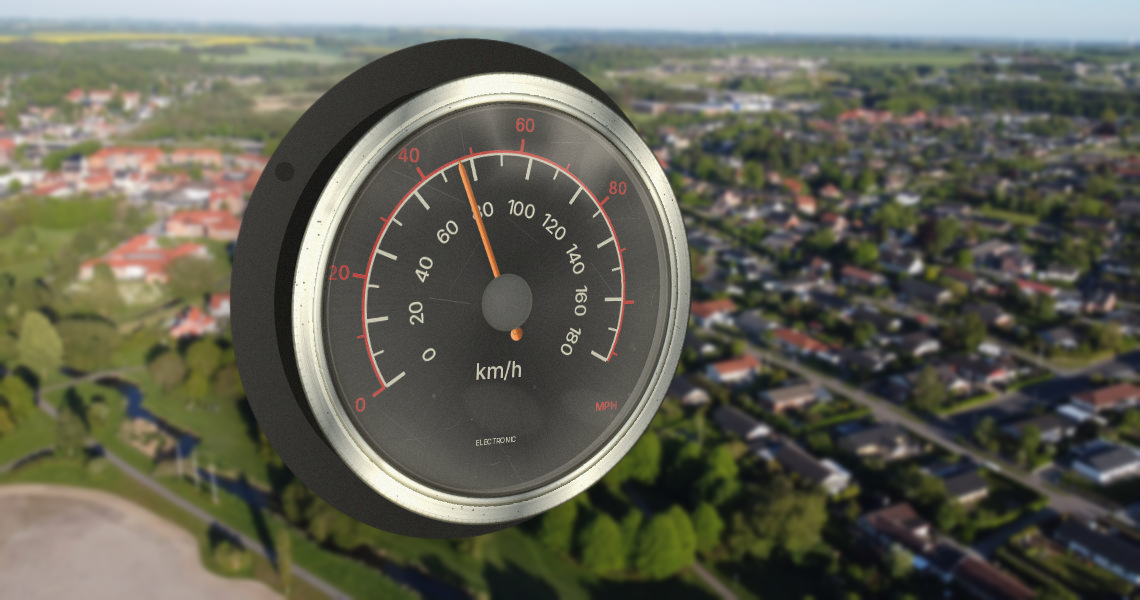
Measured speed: 75 km/h
